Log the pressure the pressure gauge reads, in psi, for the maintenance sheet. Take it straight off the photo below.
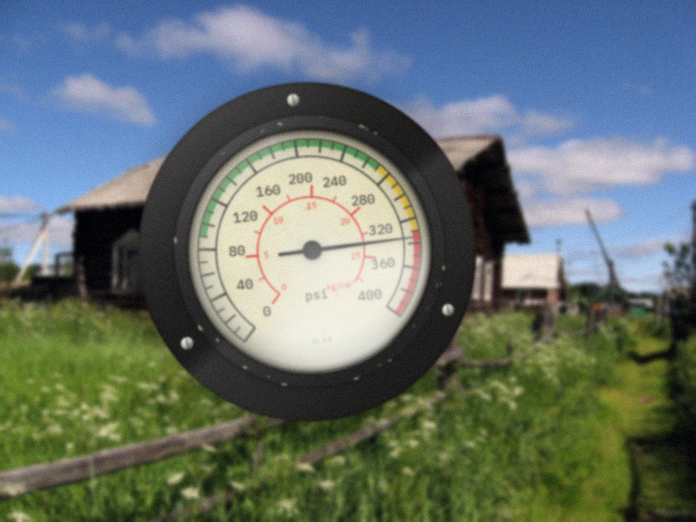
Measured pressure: 335 psi
